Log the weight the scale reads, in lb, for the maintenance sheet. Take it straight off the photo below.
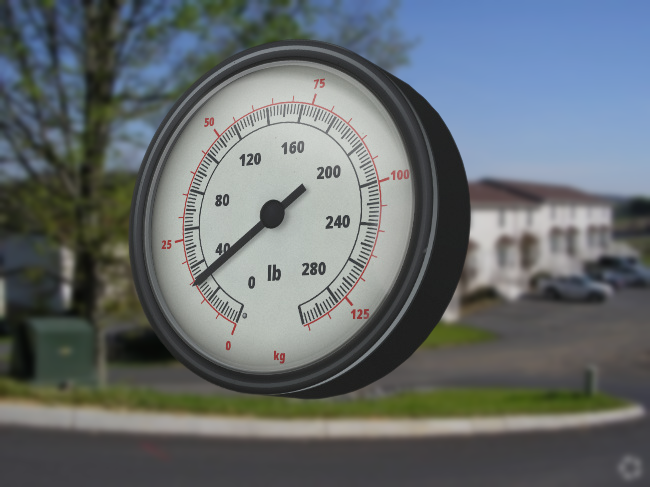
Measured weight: 30 lb
